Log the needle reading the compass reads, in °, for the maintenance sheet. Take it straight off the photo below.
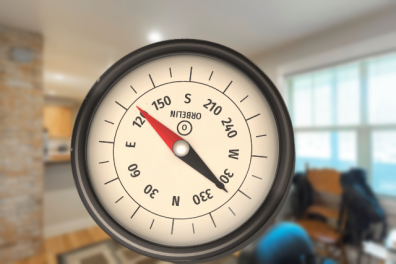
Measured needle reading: 127.5 °
